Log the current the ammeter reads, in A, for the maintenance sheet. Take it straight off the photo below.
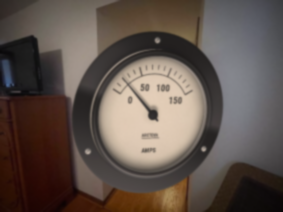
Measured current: 20 A
